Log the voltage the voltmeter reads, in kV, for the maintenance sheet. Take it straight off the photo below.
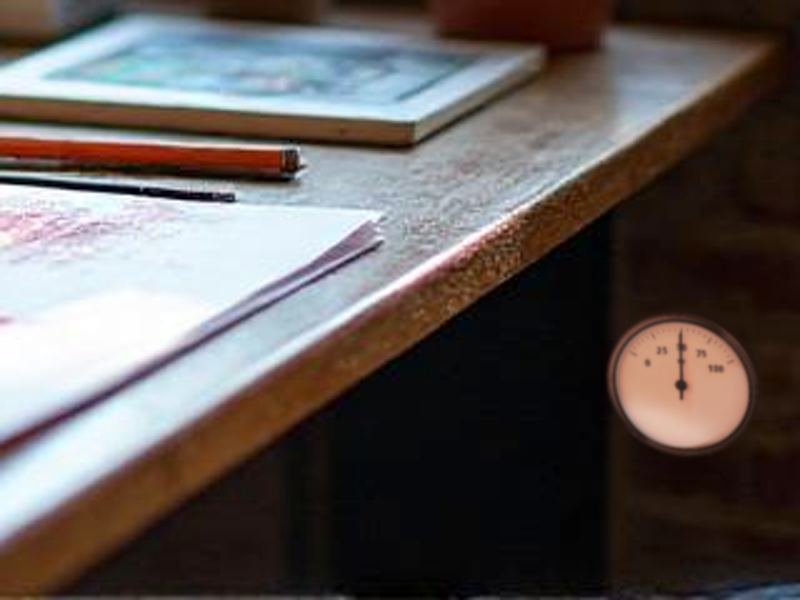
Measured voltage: 50 kV
